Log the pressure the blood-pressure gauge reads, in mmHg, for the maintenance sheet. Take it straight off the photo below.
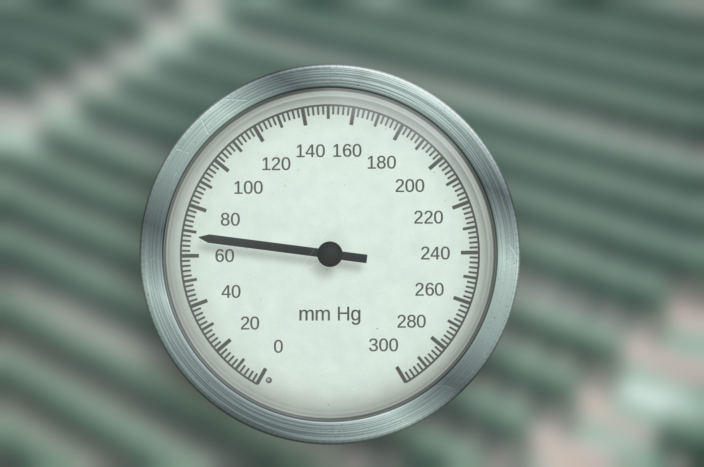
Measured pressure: 68 mmHg
